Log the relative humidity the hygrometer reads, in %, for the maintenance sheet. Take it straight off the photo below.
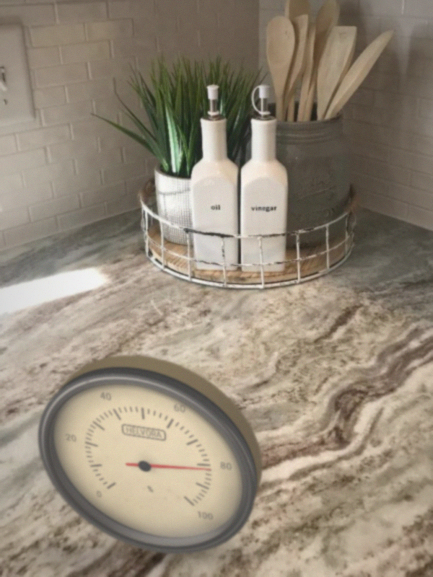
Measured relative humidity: 80 %
